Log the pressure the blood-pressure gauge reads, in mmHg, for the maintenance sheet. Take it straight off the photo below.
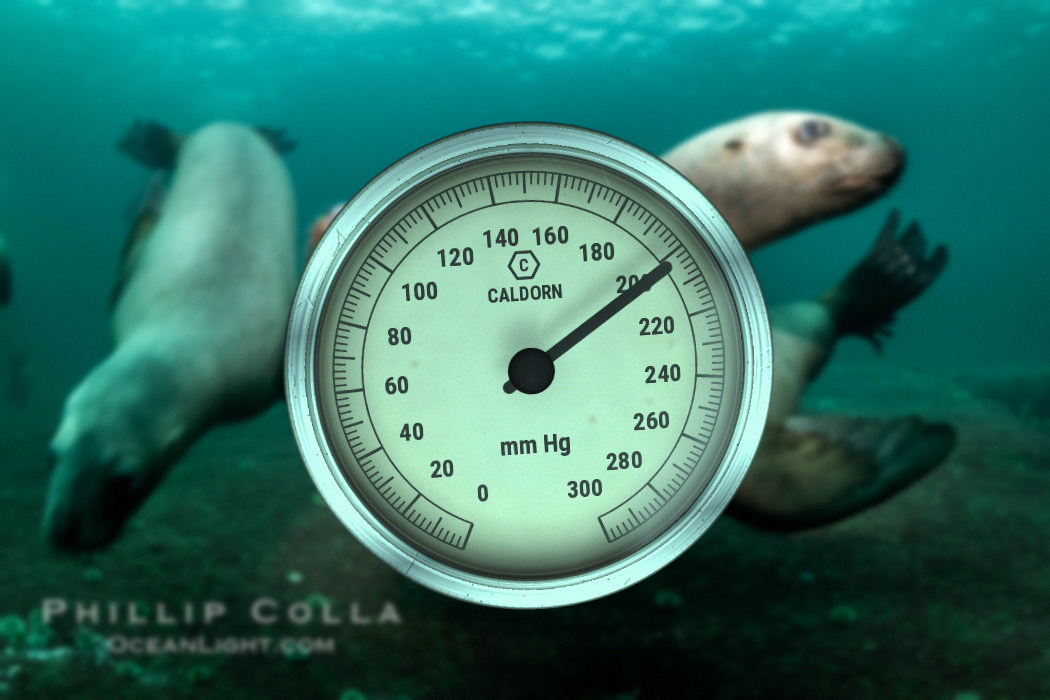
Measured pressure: 202 mmHg
